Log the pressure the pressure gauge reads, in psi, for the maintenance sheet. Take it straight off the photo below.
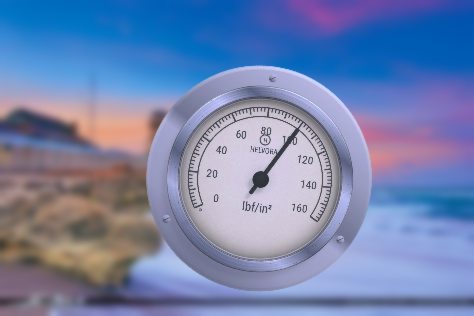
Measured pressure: 100 psi
